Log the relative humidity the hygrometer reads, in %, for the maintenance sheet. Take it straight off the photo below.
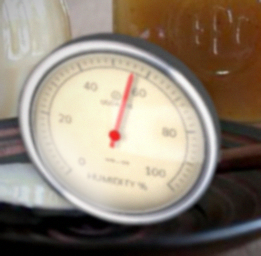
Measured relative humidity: 56 %
